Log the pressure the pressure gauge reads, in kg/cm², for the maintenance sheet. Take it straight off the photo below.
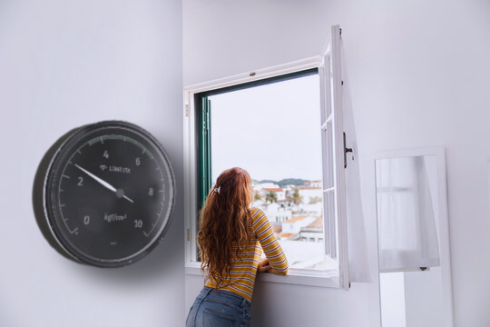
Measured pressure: 2.5 kg/cm²
